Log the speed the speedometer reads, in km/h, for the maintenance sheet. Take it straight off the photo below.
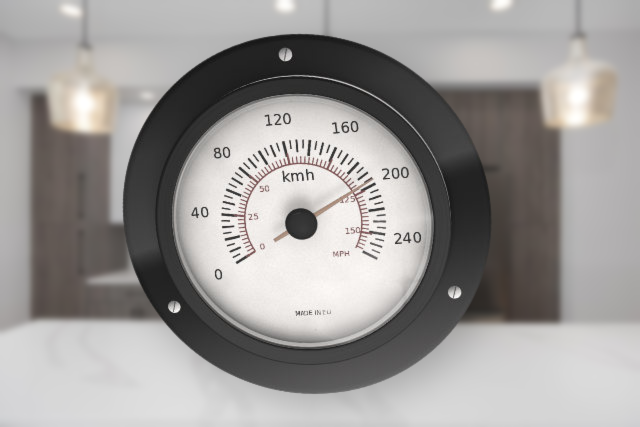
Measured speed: 195 km/h
